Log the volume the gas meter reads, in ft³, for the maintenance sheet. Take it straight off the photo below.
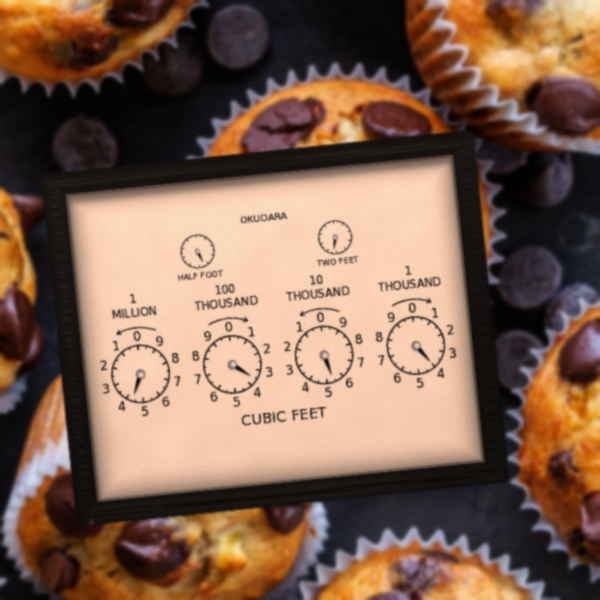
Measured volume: 435400 ft³
